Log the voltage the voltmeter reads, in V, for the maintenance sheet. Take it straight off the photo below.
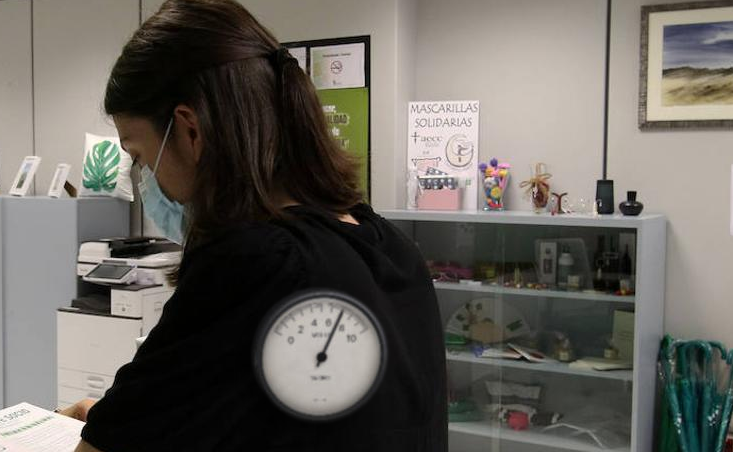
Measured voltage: 7 V
